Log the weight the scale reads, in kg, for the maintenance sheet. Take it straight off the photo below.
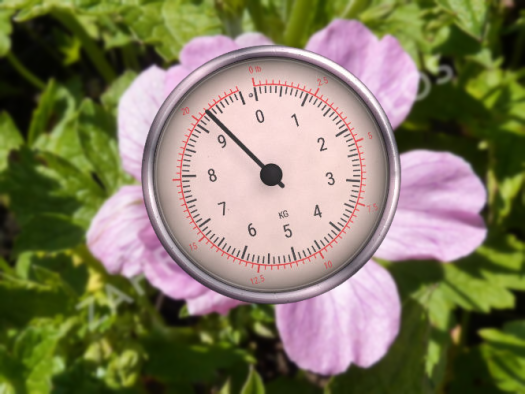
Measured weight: 9.3 kg
